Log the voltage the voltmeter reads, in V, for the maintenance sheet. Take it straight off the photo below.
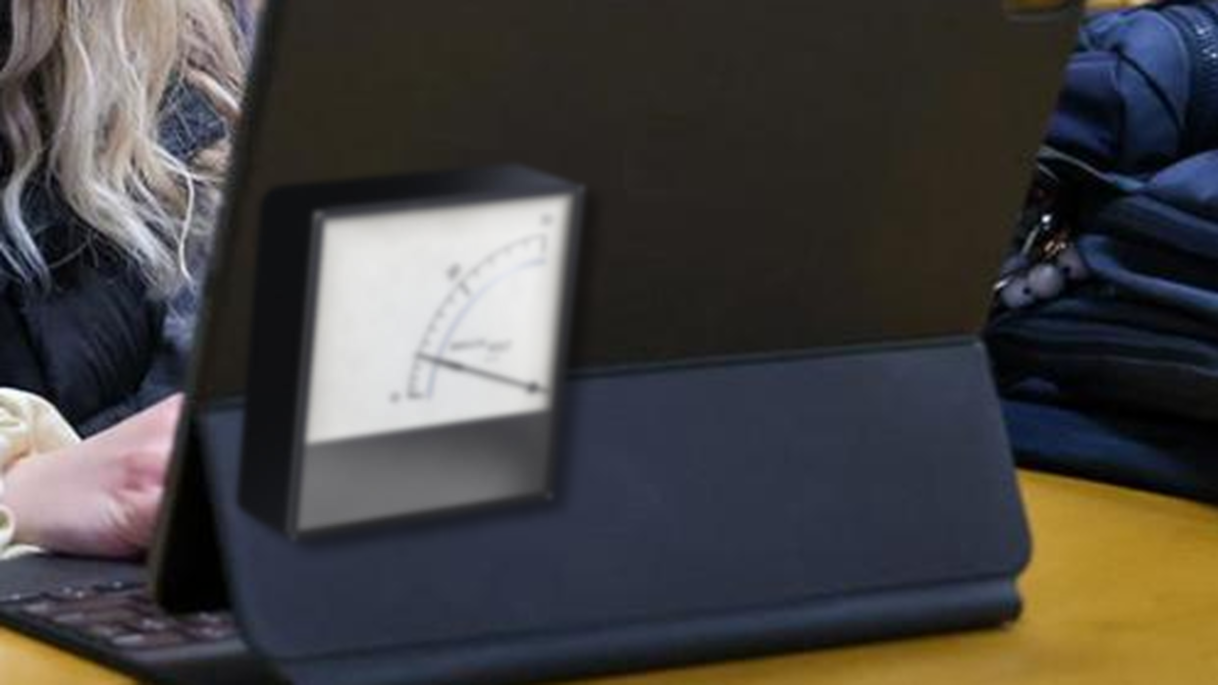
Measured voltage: 10 V
